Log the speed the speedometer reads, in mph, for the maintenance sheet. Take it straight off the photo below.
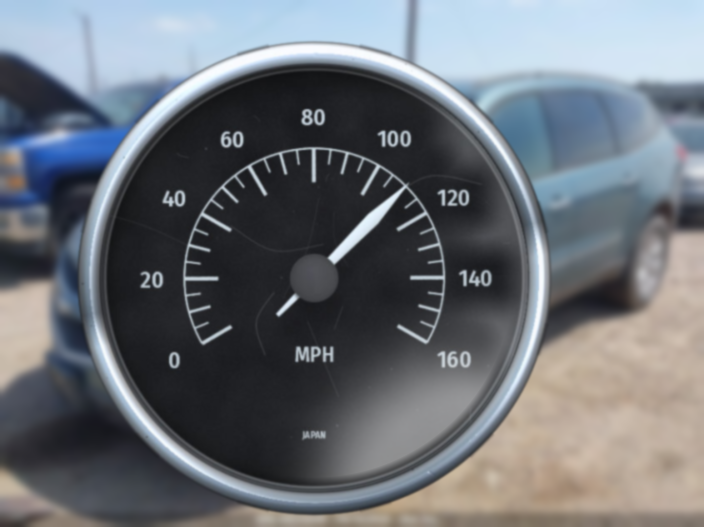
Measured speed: 110 mph
